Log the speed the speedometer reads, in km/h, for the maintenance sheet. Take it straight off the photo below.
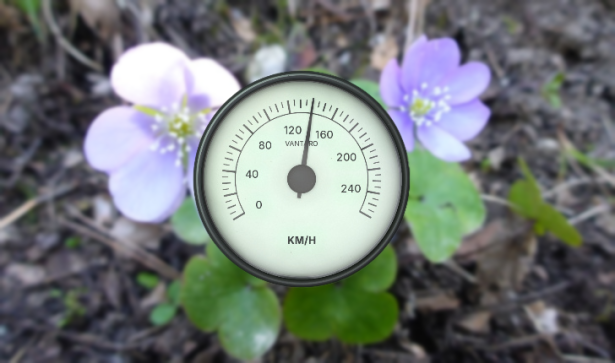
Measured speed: 140 km/h
